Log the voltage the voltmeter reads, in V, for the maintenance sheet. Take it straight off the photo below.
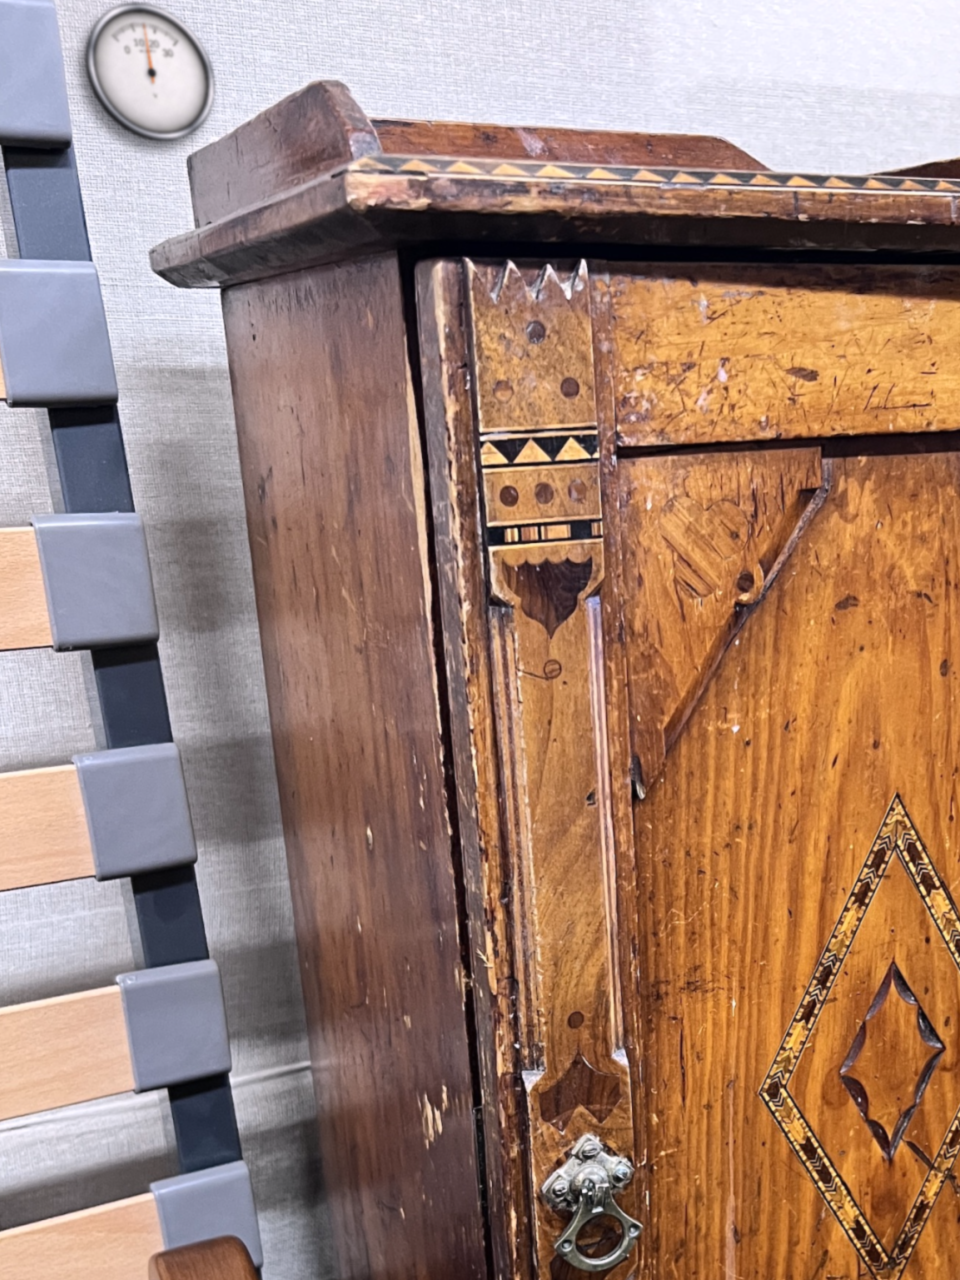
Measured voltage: 15 V
